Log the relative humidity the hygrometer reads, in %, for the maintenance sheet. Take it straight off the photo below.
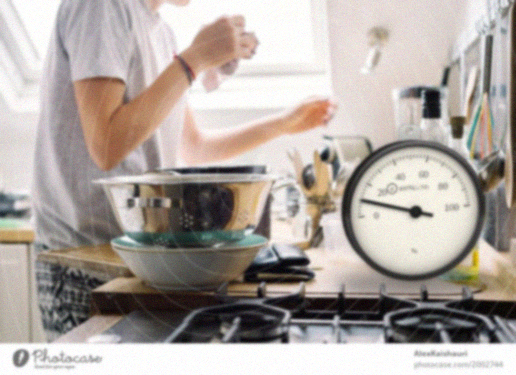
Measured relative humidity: 10 %
